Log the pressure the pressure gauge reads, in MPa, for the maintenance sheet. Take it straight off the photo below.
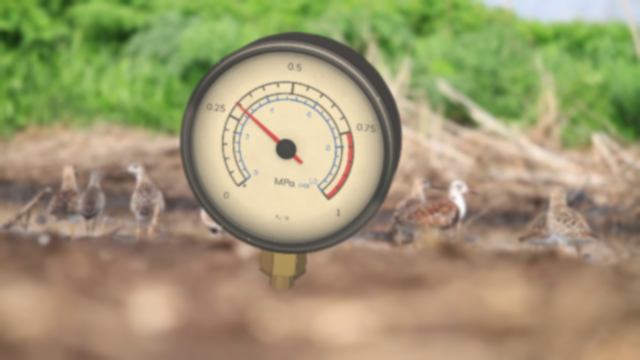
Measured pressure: 0.3 MPa
